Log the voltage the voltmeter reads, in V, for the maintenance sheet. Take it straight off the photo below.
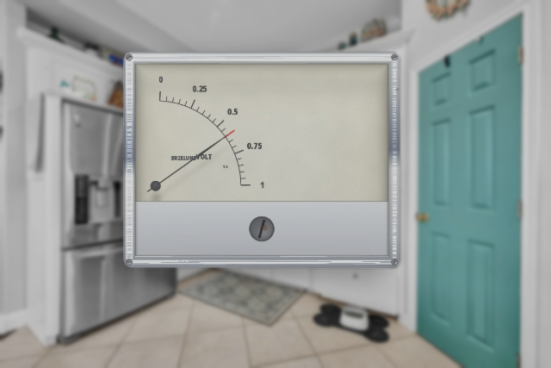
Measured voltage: 0.6 V
